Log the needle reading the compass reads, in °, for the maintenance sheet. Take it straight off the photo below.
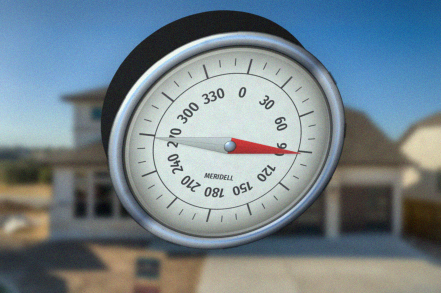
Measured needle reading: 90 °
